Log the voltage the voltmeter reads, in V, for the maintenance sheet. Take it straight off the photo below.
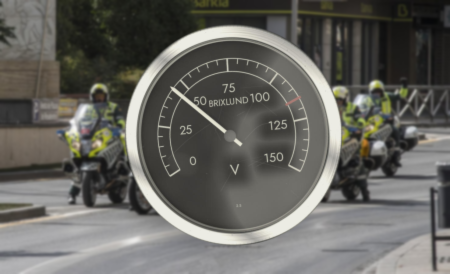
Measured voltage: 45 V
